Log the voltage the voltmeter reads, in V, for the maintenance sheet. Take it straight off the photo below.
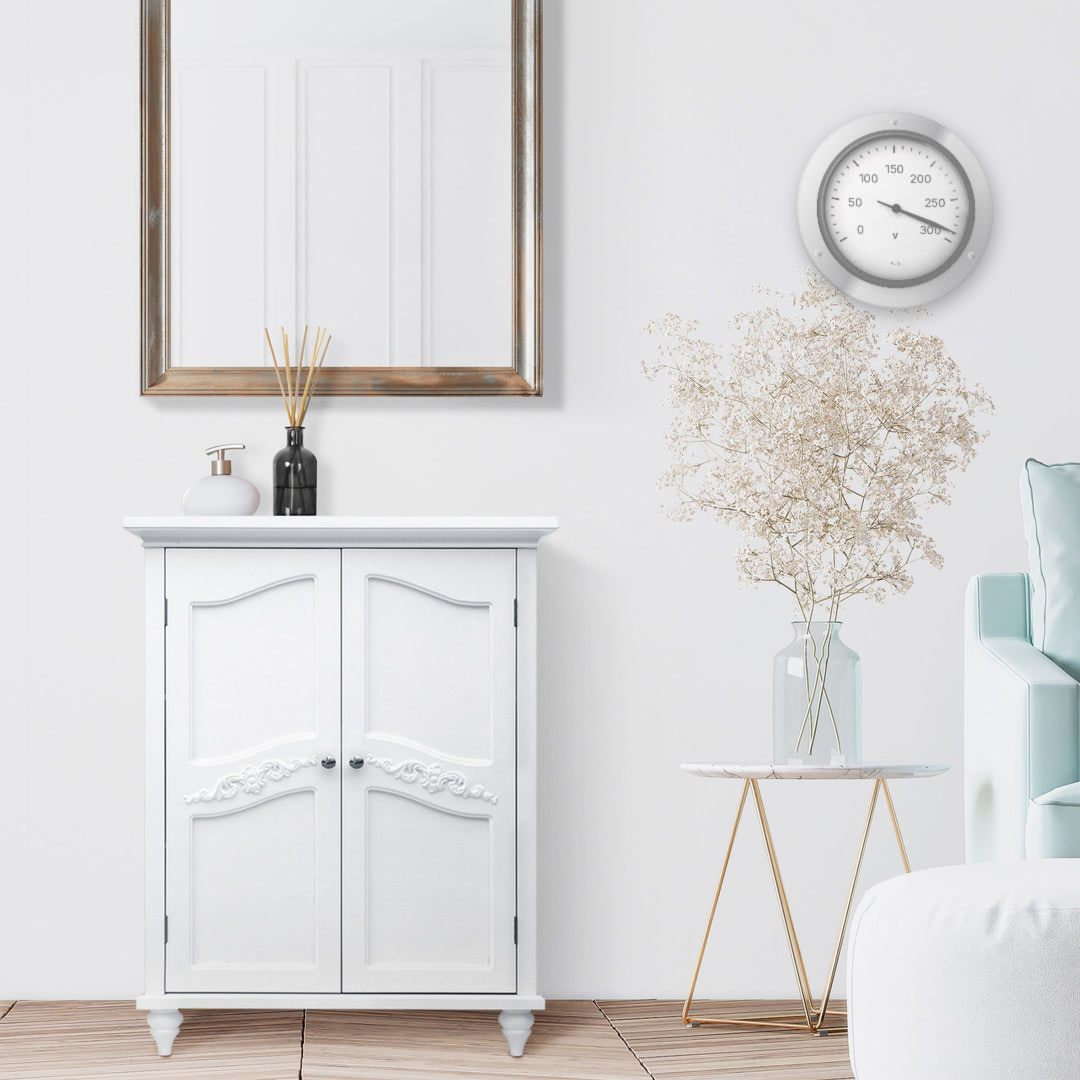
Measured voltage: 290 V
